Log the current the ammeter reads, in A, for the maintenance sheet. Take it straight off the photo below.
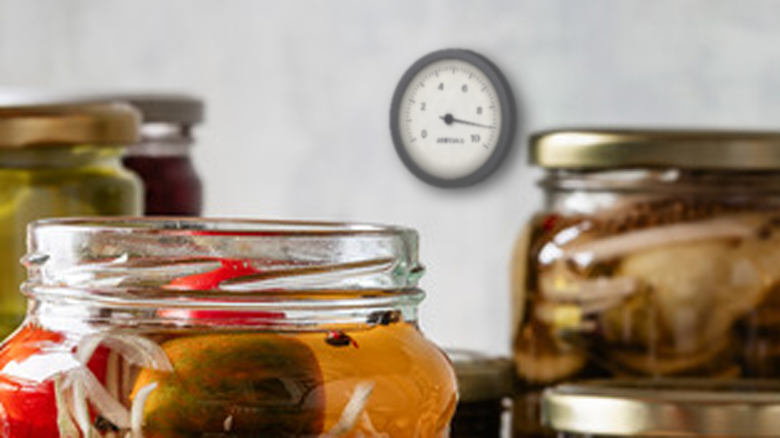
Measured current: 9 A
